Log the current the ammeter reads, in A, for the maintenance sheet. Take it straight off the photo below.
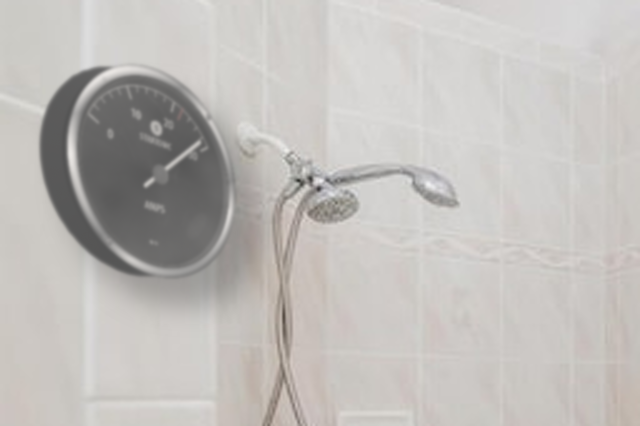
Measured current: 28 A
